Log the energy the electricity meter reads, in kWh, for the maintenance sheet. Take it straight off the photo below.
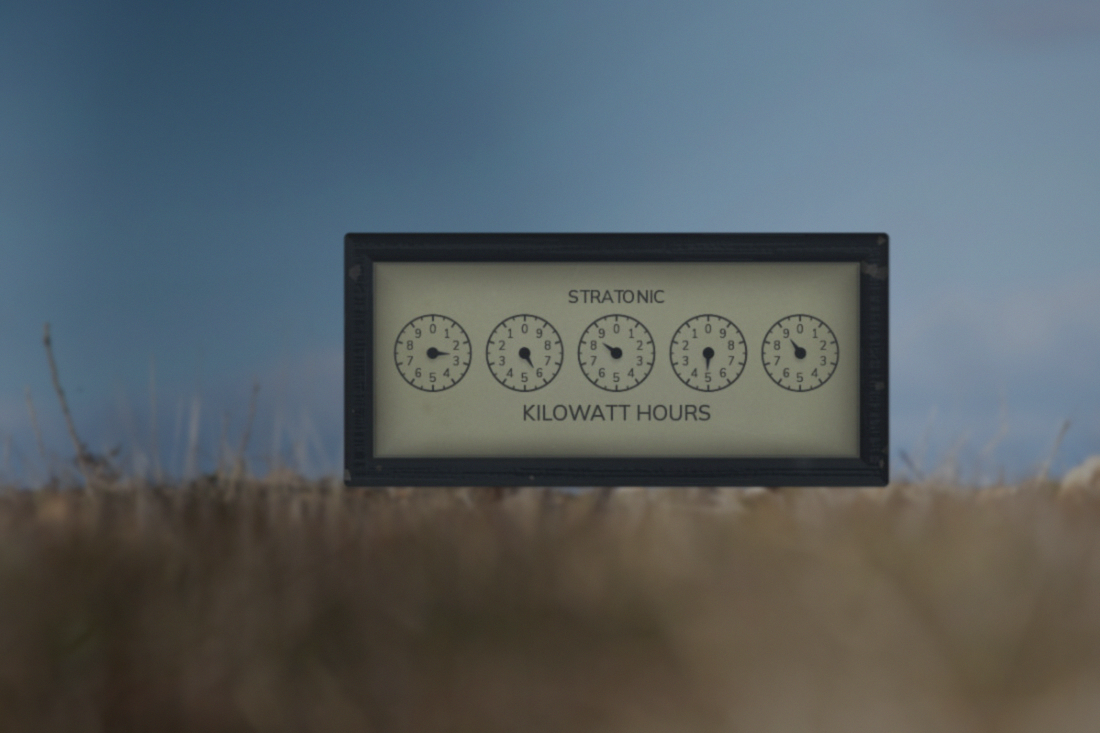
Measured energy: 25849 kWh
